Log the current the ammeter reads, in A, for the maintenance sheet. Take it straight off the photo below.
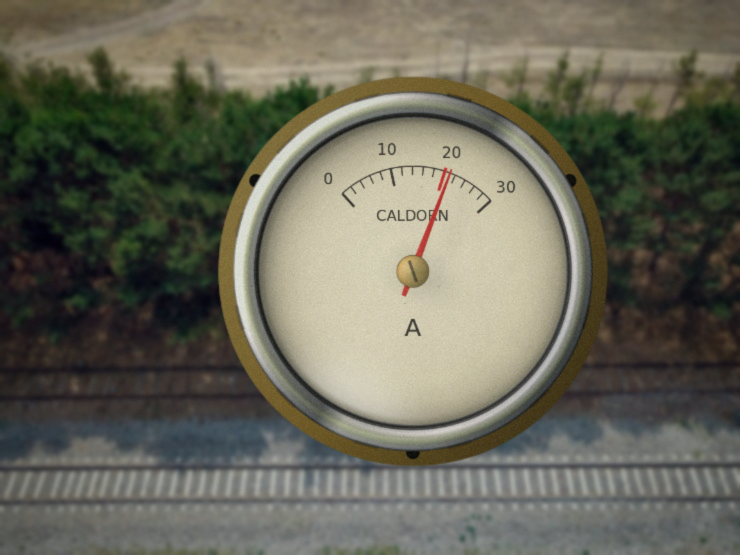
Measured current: 21 A
